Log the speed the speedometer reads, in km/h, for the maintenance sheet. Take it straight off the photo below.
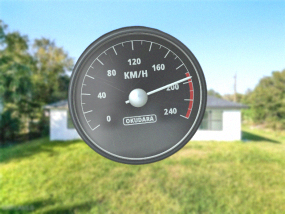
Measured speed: 195 km/h
